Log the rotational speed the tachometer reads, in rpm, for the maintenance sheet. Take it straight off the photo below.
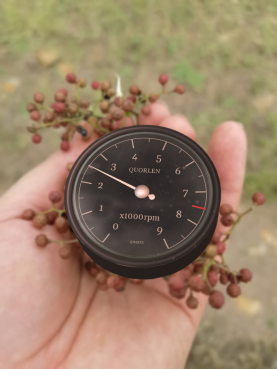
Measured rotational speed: 2500 rpm
